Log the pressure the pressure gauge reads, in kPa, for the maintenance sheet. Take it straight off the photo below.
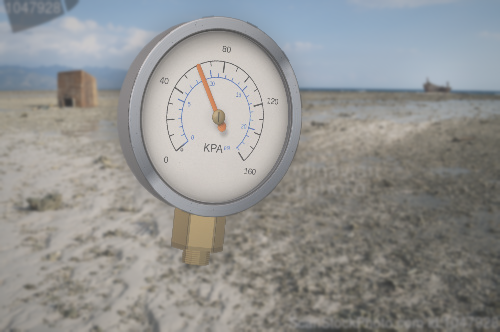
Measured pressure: 60 kPa
